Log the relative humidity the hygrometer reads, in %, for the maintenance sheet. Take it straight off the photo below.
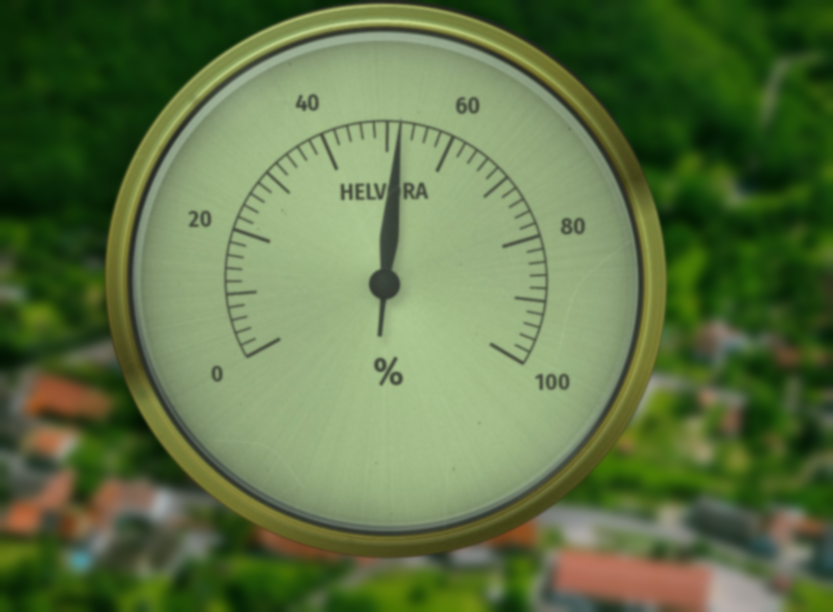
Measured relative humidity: 52 %
